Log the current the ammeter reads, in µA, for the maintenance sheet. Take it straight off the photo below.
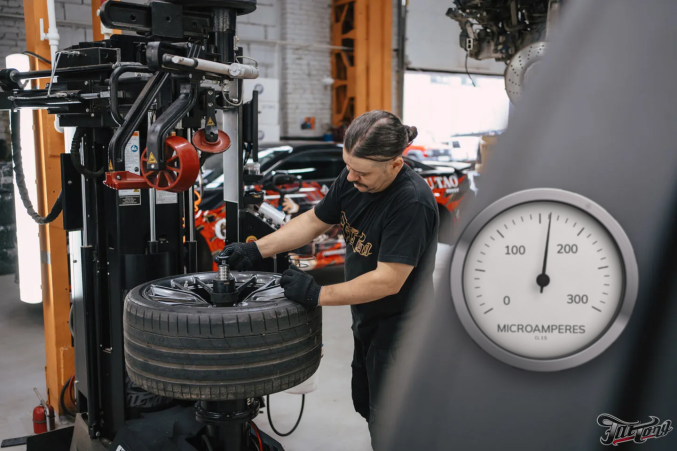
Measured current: 160 µA
